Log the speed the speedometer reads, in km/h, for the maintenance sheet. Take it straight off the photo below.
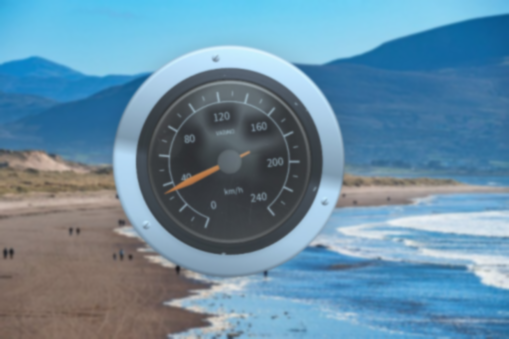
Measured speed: 35 km/h
